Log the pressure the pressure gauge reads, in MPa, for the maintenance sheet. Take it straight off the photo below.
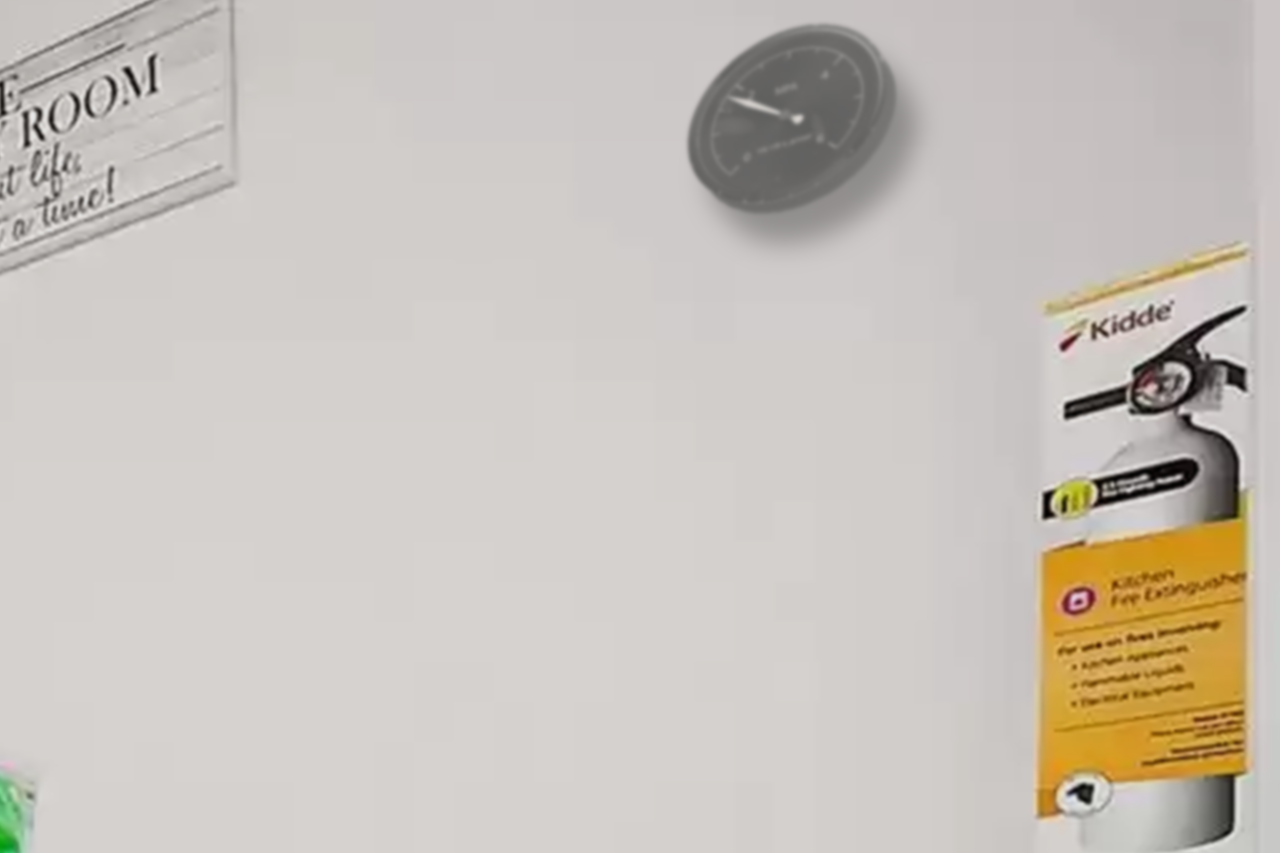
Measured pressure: 1.75 MPa
